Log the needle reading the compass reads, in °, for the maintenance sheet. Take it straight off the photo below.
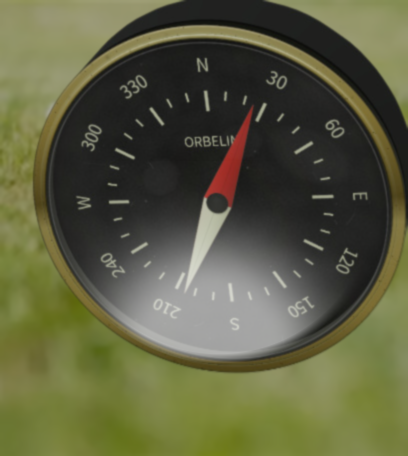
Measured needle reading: 25 °
